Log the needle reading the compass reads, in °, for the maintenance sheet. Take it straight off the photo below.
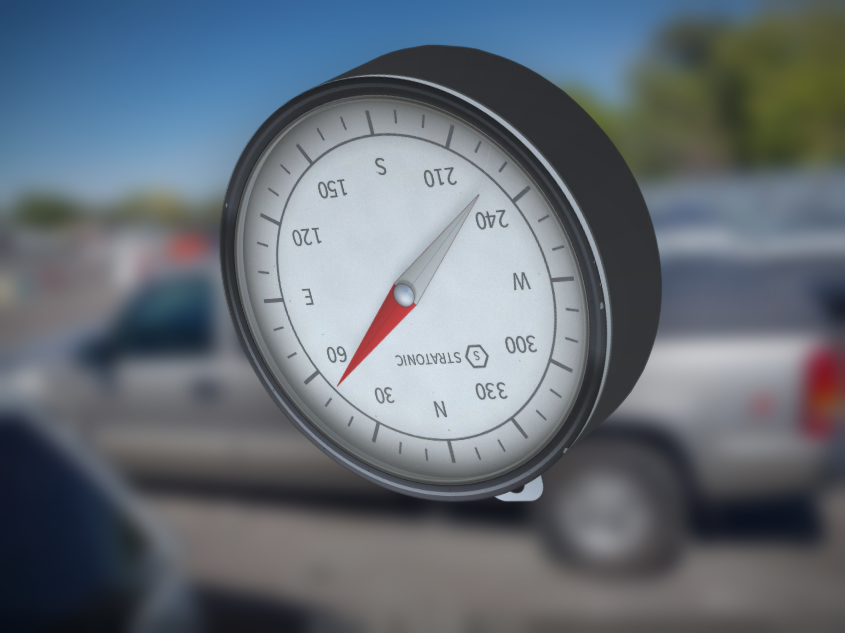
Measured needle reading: 50 °
